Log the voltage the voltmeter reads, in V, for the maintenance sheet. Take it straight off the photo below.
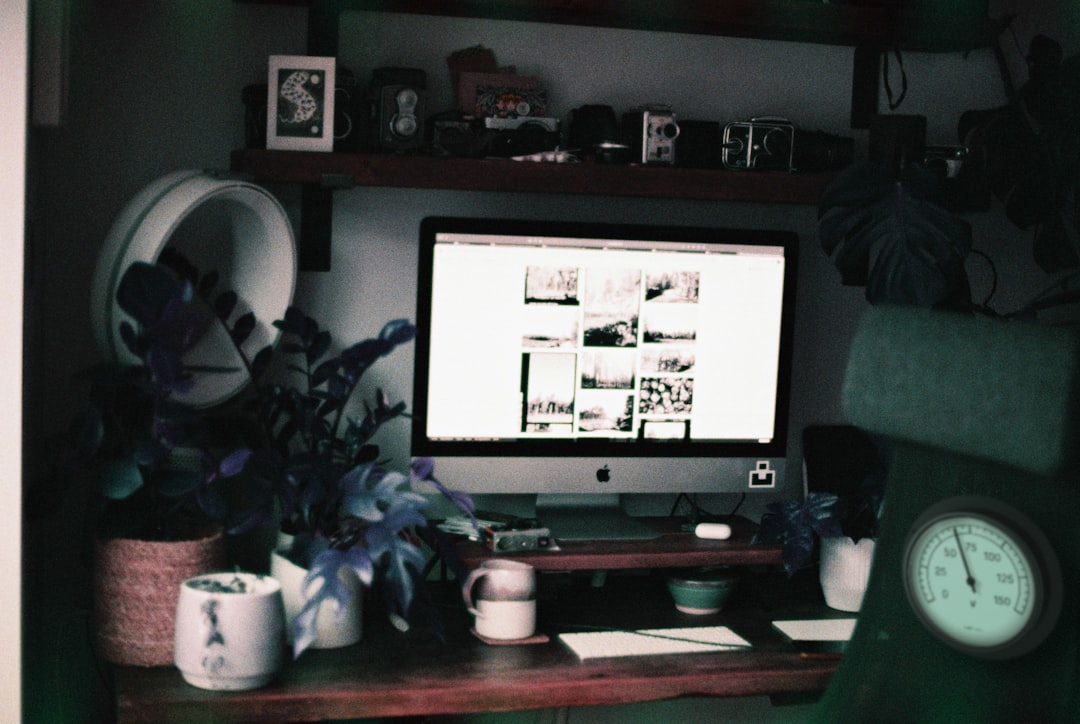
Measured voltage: 65 V
